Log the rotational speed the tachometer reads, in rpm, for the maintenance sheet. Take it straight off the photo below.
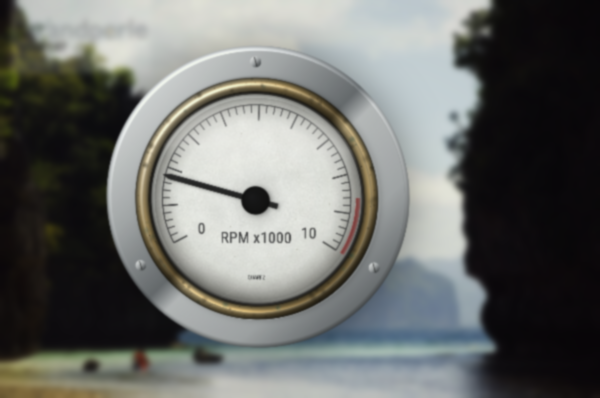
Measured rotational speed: 1800 rpm
